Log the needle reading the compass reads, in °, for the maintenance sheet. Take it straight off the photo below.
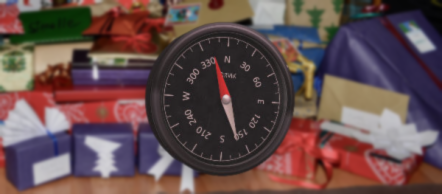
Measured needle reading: 340 °
